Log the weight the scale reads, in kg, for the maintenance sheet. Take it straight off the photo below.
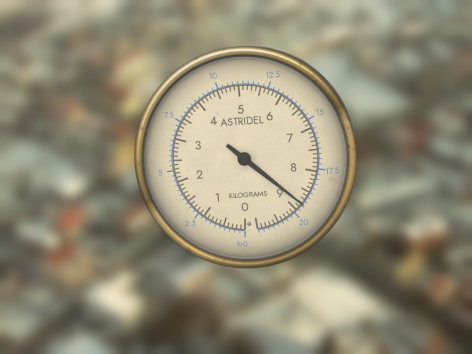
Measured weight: 8.8 kg
